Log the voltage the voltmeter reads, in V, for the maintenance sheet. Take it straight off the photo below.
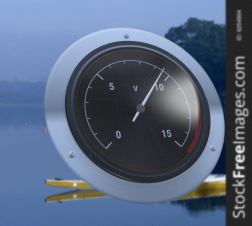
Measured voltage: 9.5 V
